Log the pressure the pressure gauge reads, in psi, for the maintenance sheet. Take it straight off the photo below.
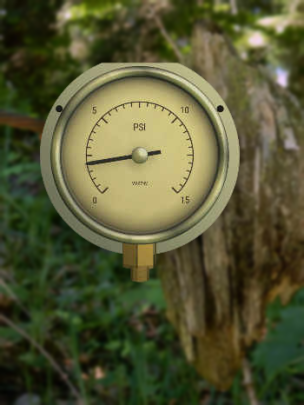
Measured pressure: 2 psi
